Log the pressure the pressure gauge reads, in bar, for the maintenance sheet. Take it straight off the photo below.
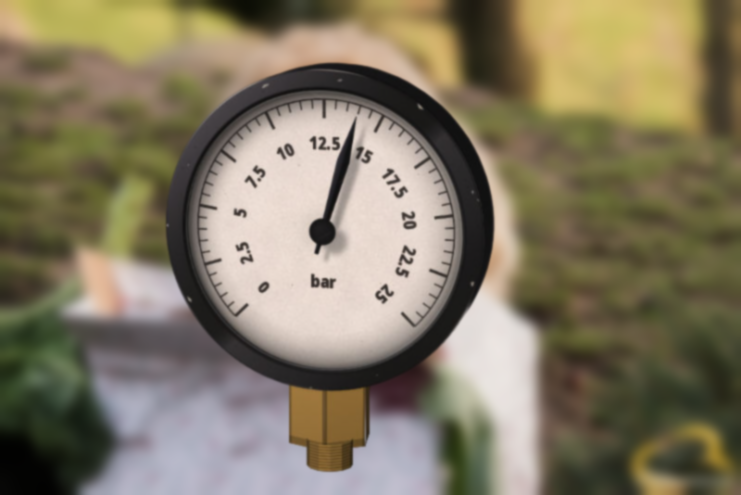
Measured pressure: 14 bar
